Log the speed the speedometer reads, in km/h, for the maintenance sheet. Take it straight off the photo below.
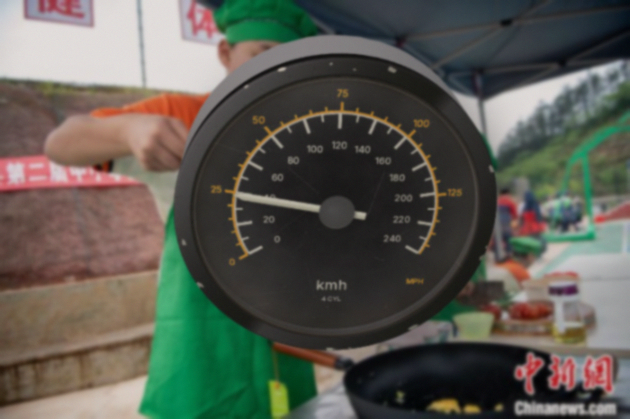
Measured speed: 40 km/h
